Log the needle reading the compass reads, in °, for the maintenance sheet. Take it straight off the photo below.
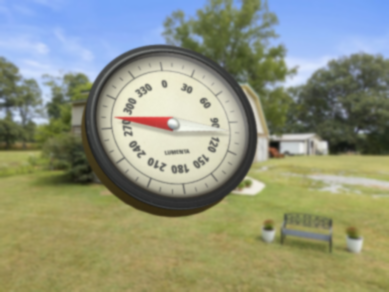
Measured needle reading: 280 °
